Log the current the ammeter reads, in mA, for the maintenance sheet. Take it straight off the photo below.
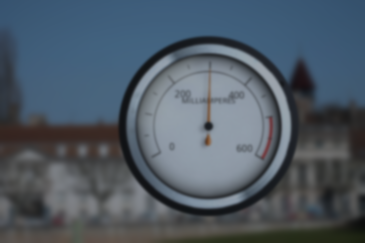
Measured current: 300 mA
